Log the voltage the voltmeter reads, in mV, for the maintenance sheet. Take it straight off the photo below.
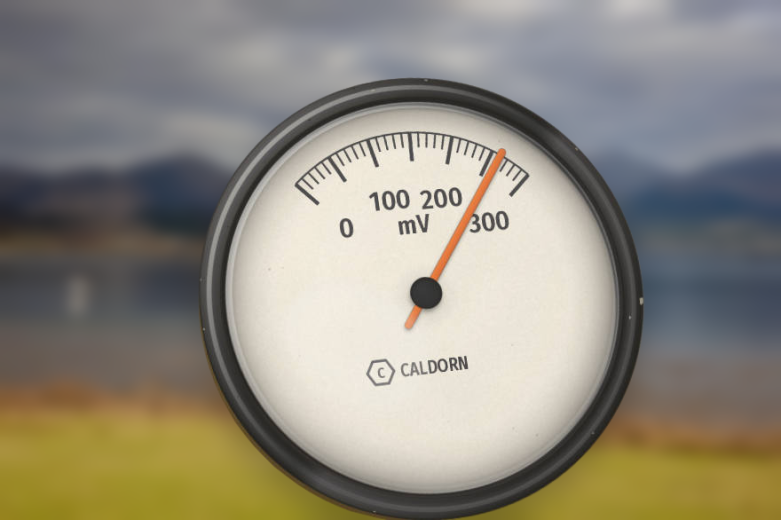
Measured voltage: 260 mV
